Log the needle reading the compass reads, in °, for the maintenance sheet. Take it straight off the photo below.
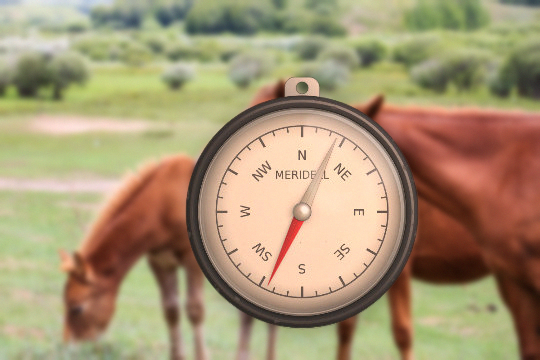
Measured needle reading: 205 °
